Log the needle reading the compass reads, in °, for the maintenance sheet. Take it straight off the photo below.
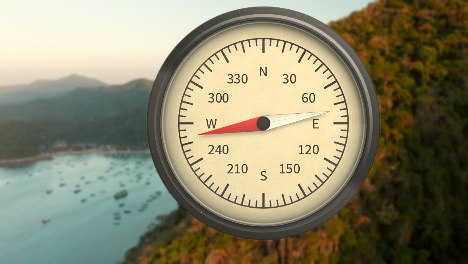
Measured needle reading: 260 °
